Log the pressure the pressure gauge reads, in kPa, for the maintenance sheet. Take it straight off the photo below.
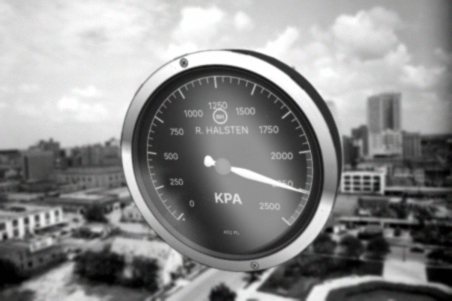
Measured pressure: 2250 kPa
